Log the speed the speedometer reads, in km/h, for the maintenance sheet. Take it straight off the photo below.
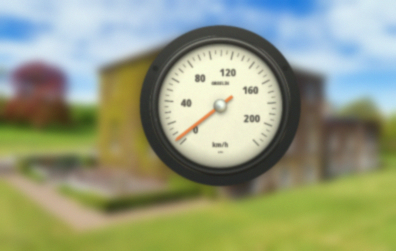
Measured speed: 5 km/h
